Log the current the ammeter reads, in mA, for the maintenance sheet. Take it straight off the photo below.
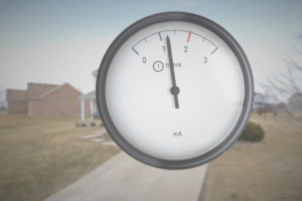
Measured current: 1.25 mA
